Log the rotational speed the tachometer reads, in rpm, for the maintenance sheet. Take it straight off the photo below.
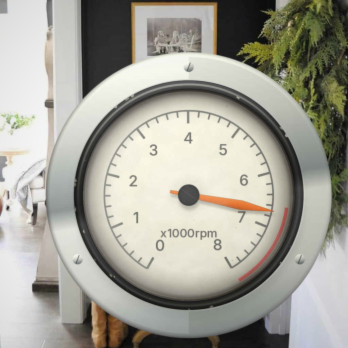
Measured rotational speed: 6700 rpm
